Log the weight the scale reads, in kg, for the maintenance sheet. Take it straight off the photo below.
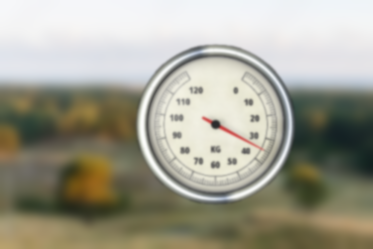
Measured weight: 35 kg
